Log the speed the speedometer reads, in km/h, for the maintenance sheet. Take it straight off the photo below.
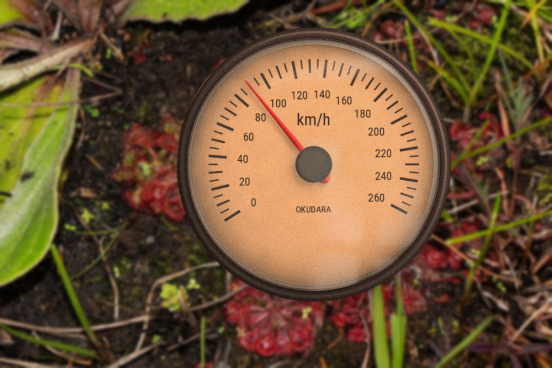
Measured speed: 90 km/h
